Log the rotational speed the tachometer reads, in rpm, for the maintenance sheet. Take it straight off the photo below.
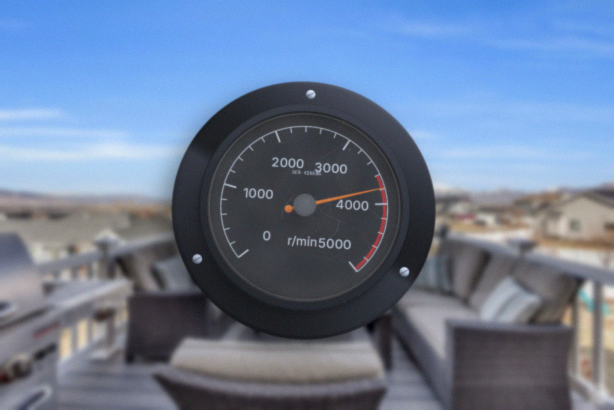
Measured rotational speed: 3800 rpm
